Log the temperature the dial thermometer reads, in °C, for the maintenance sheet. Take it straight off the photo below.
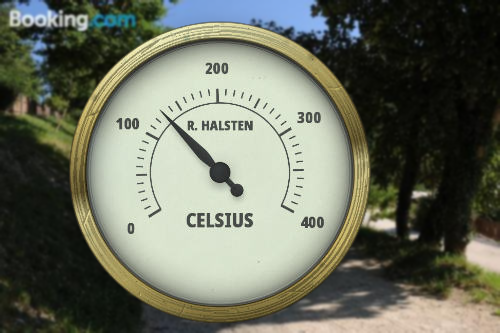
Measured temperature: 130 °C
